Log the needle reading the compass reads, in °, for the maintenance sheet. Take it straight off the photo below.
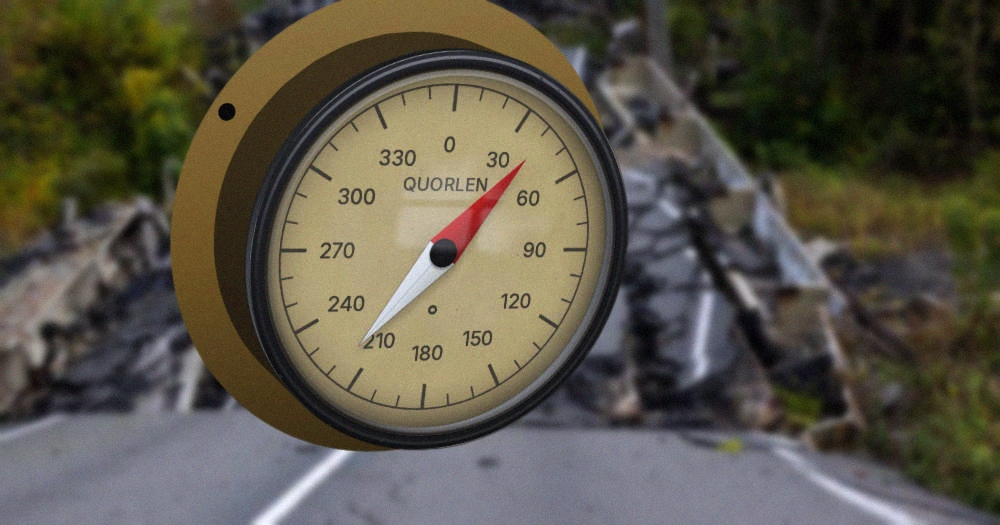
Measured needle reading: 40 °
